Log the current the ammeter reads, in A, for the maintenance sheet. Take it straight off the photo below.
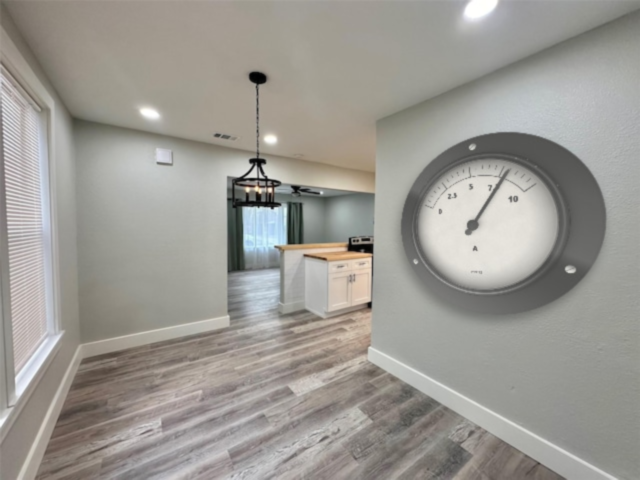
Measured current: 8 A
